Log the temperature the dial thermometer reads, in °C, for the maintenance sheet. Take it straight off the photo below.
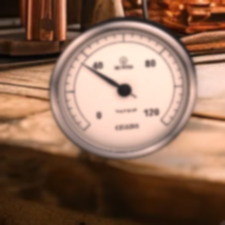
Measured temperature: 36 °C
